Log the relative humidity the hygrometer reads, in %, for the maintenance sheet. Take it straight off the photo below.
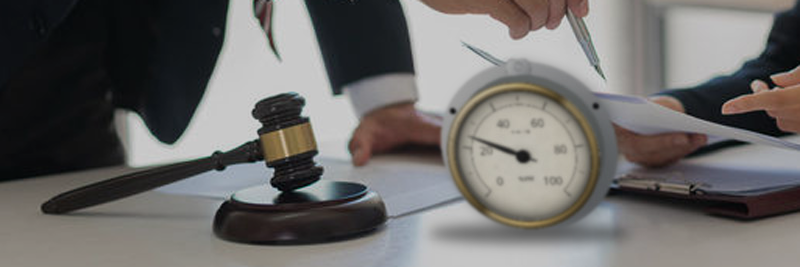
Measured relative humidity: 25 %
